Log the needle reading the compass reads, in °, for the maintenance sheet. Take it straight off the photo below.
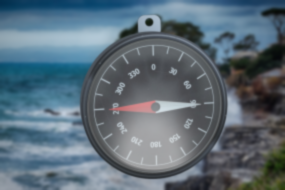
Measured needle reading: 270 °
